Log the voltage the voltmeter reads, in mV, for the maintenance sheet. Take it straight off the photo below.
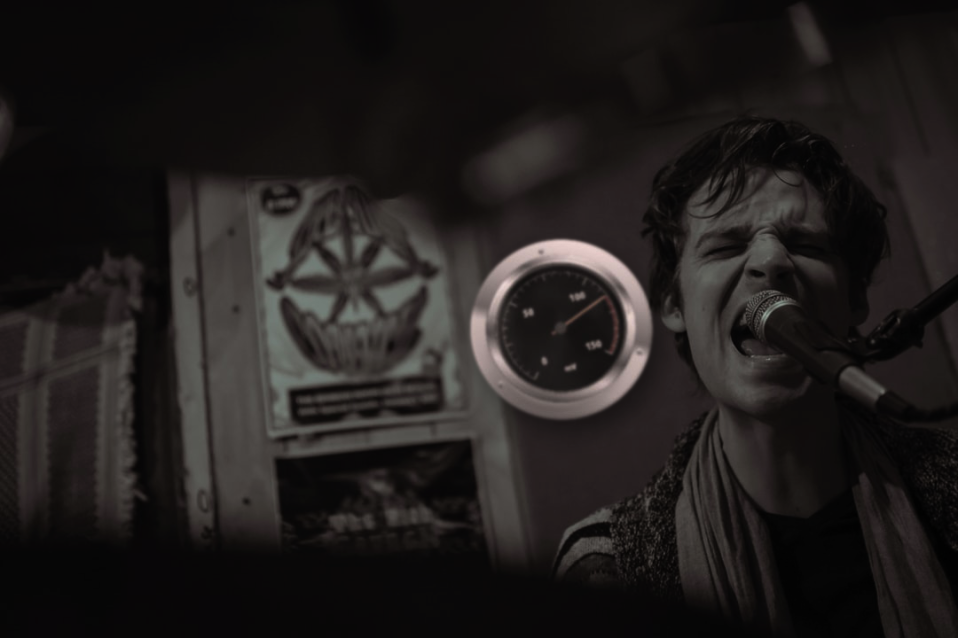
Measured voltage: 115 mV
